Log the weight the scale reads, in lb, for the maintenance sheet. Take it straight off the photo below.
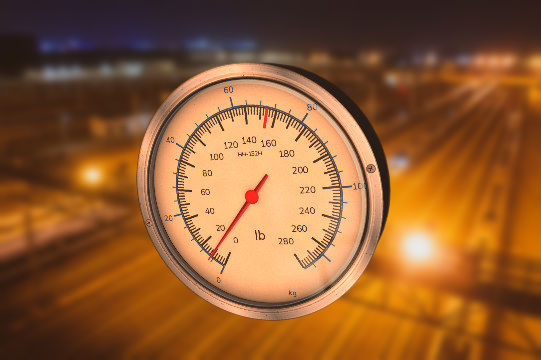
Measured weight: 10 lb
